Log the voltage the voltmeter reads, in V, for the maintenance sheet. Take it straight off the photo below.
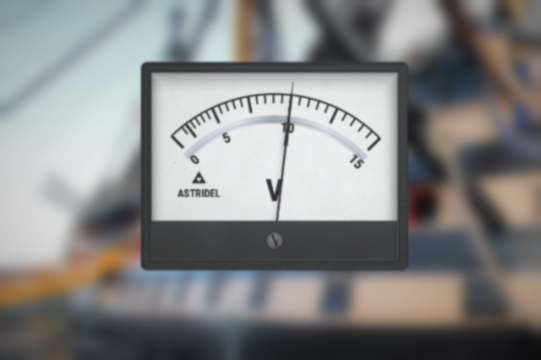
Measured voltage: 10 V
